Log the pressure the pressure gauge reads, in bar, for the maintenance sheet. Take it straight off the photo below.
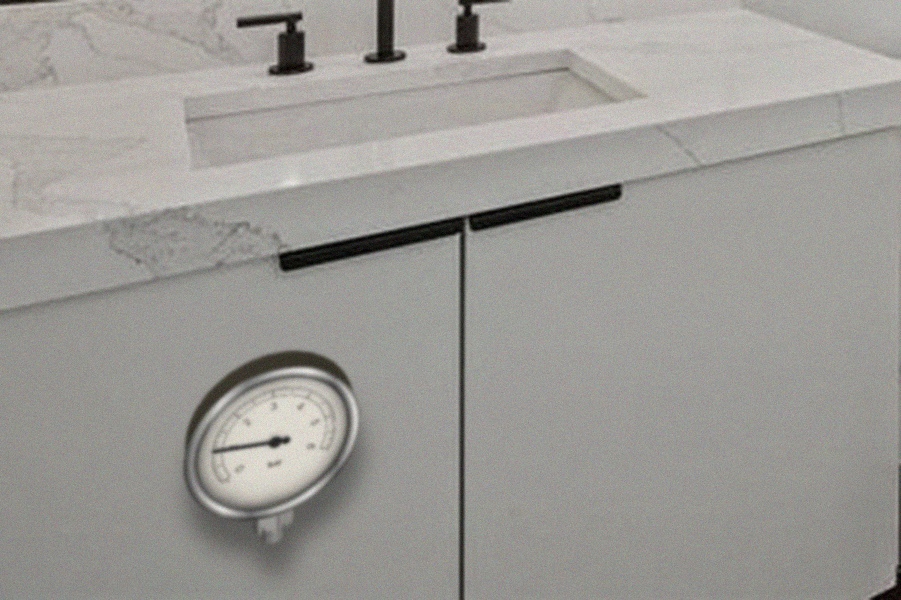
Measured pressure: 1 bar
